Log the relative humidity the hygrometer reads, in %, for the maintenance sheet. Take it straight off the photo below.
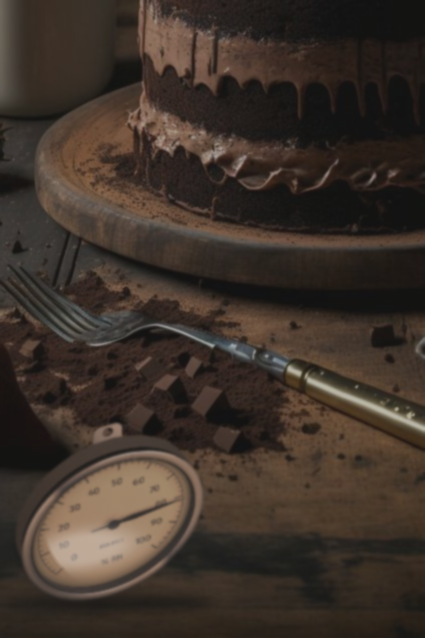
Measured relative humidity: 80 %
